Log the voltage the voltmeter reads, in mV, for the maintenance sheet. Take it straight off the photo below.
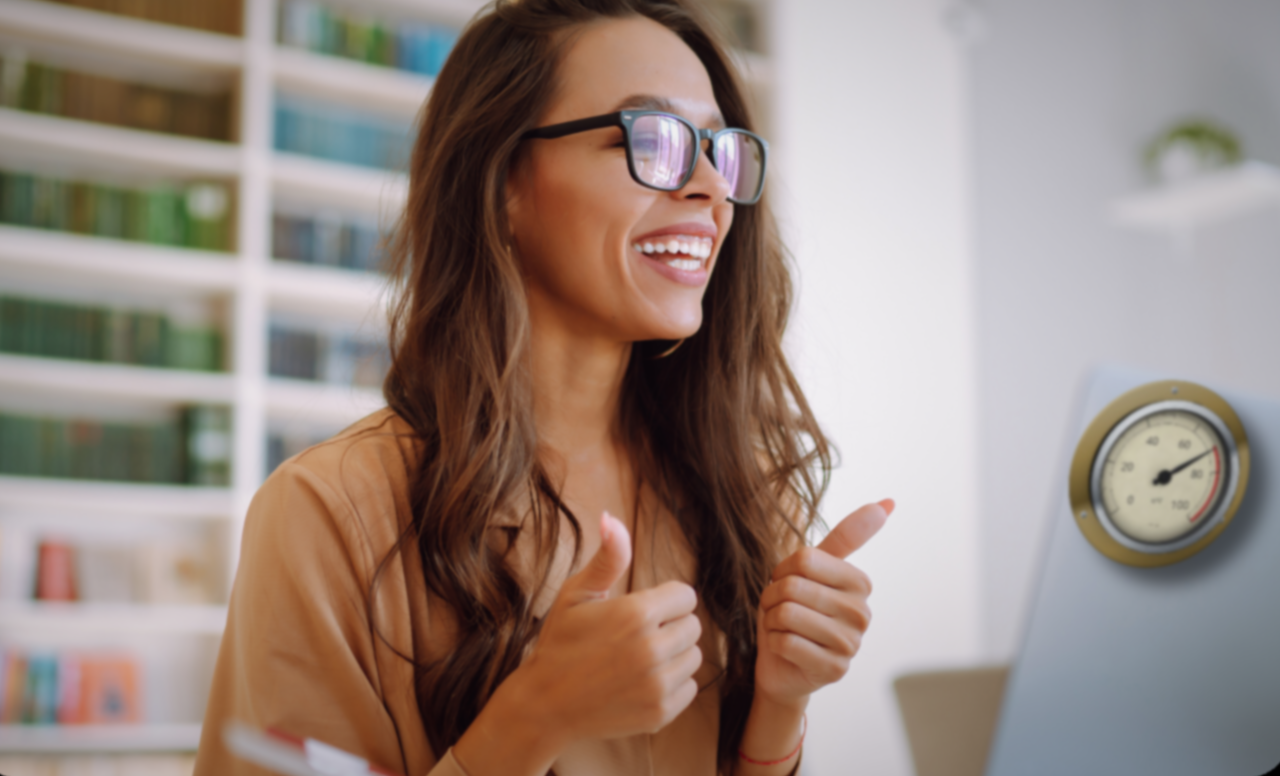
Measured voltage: 70 mV
